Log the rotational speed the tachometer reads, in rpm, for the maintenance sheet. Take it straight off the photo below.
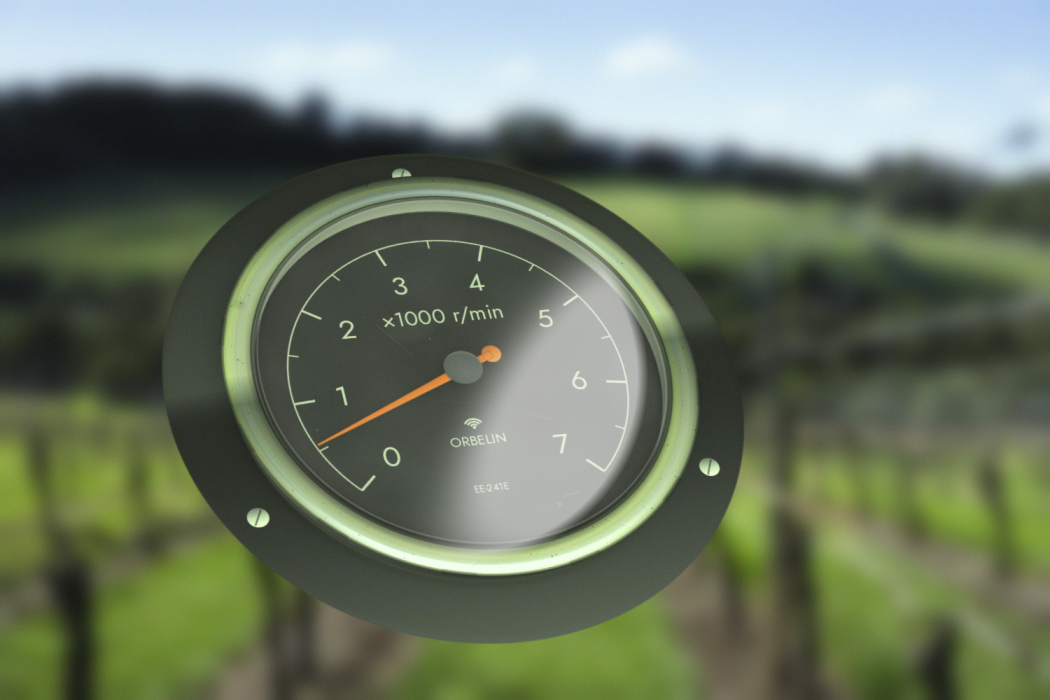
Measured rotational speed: 500 rpm
